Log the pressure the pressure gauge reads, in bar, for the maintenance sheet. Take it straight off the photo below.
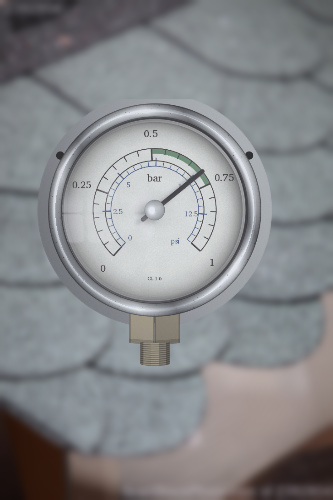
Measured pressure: 0.7 bar
